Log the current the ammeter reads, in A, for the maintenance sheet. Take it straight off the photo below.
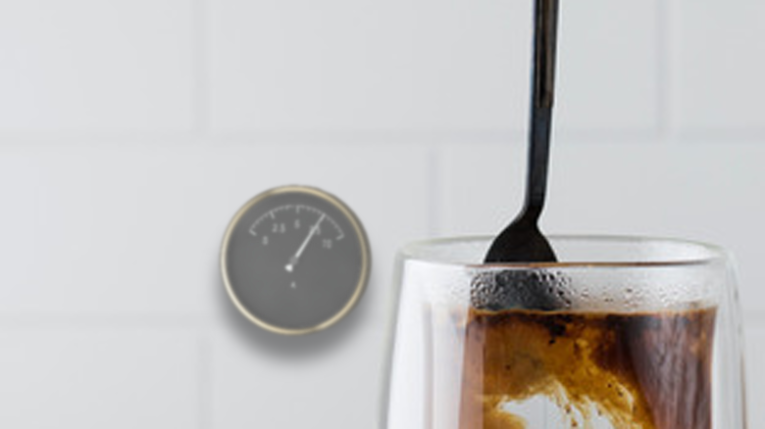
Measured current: 7.5 A
